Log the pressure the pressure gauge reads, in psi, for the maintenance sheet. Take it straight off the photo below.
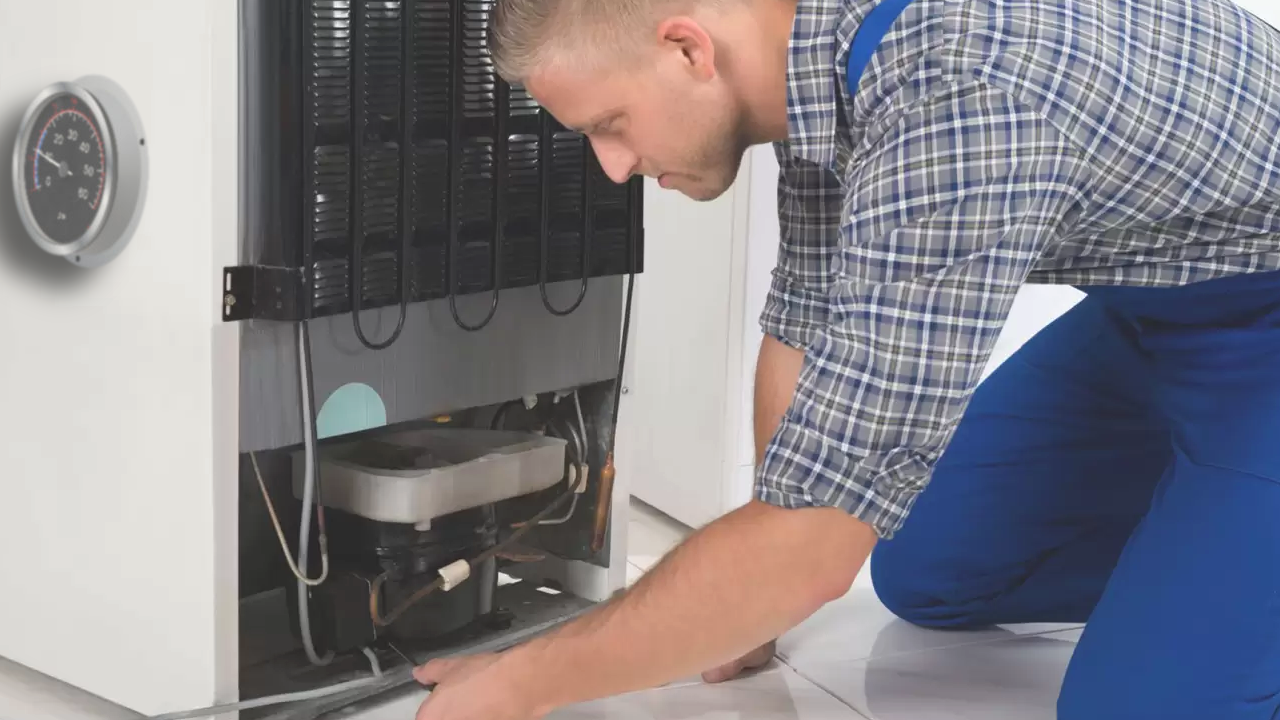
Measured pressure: 10 psi
